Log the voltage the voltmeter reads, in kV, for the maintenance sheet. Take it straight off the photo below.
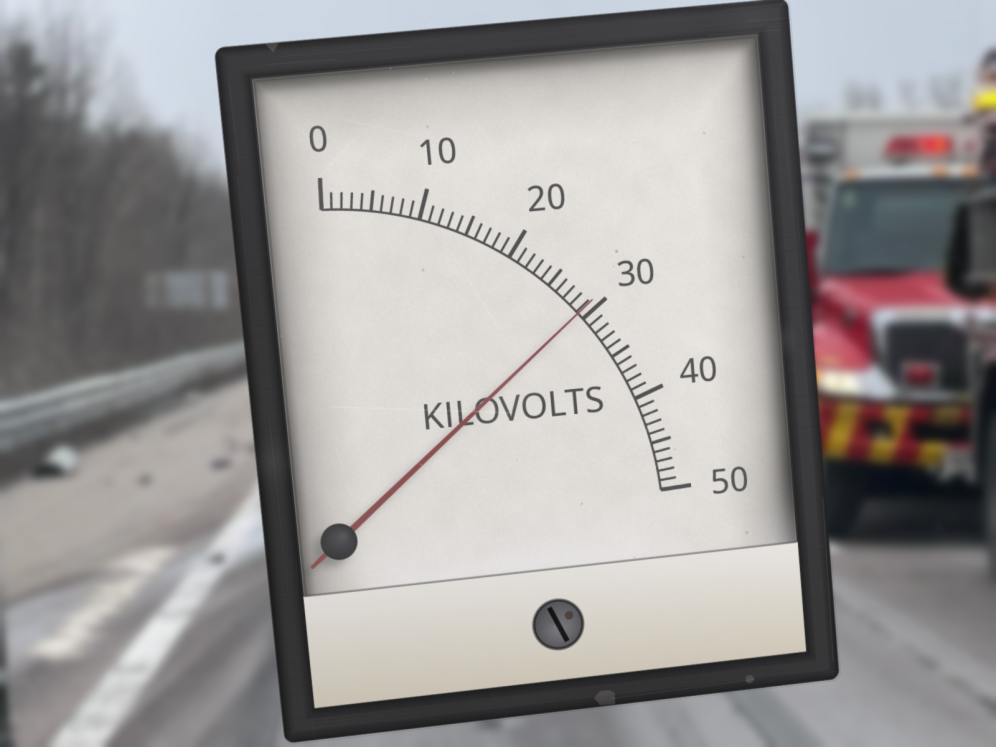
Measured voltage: 29 kV
